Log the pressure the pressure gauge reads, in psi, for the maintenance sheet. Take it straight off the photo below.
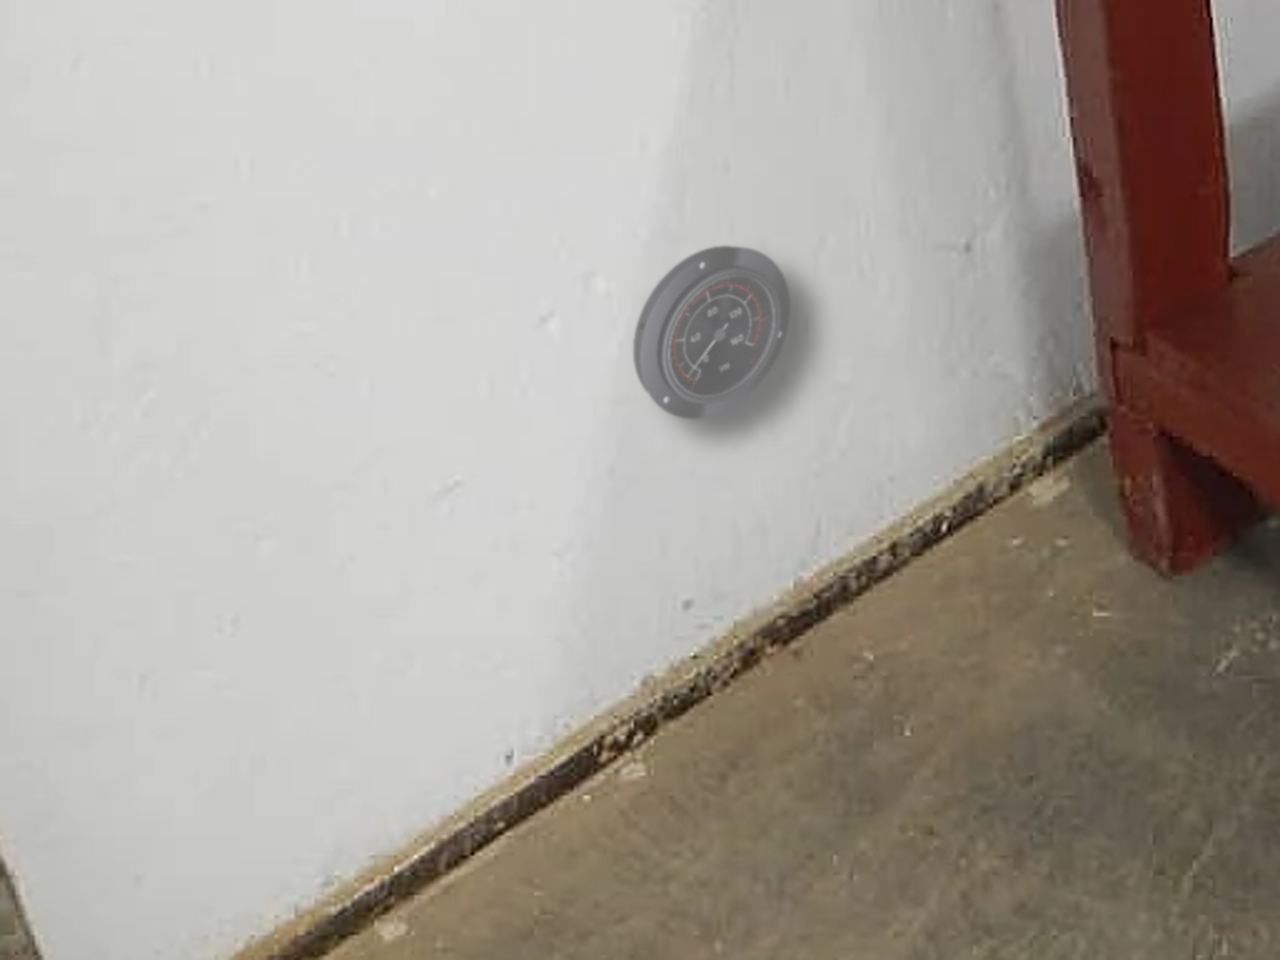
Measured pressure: 10 psi
